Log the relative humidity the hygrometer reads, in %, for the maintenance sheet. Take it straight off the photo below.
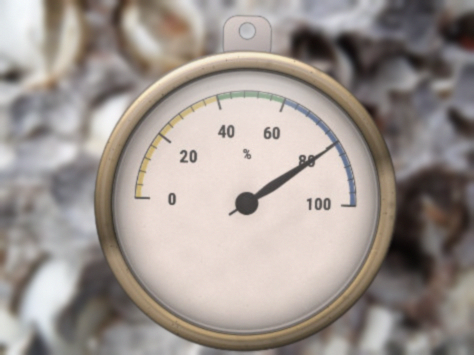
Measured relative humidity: 80 %
